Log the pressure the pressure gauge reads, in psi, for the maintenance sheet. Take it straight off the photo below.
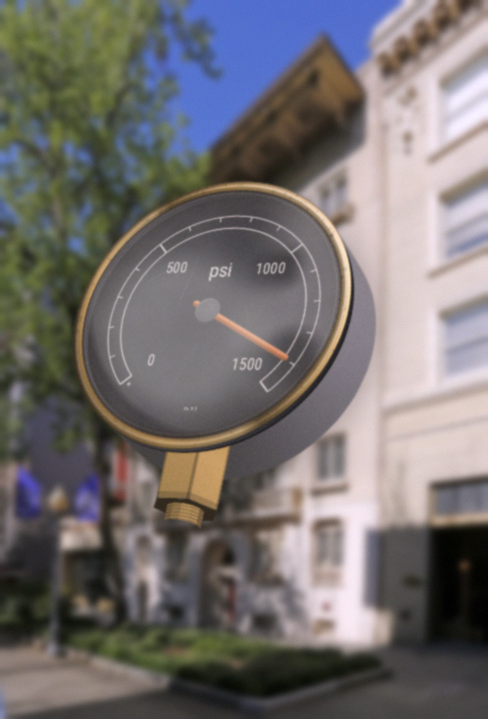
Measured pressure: 1400 psi
